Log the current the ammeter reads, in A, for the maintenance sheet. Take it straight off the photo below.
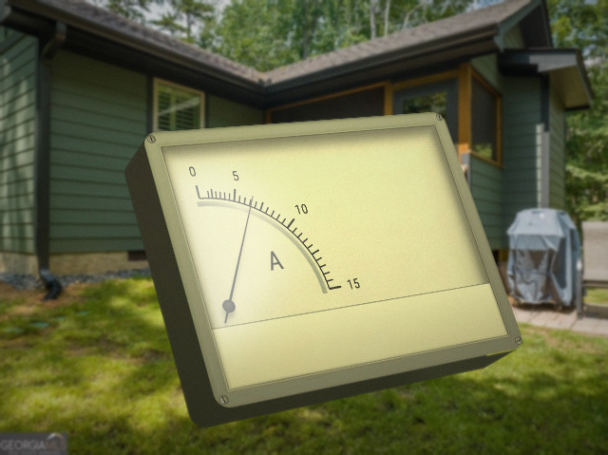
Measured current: 6.5 A
